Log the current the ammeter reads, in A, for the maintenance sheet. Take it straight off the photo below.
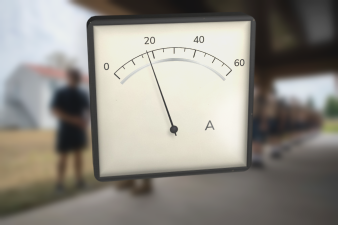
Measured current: 17.5 A
